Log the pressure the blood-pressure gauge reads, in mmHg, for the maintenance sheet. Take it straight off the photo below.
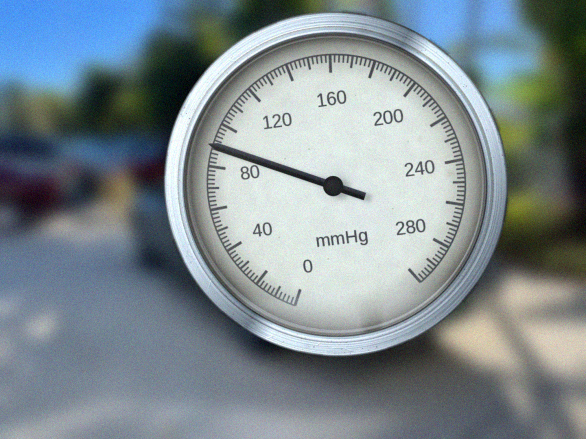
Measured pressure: 90 mmHg
